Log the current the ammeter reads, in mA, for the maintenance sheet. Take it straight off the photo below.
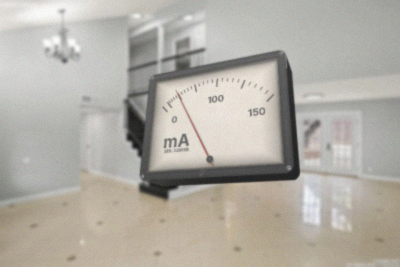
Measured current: 50 mA
